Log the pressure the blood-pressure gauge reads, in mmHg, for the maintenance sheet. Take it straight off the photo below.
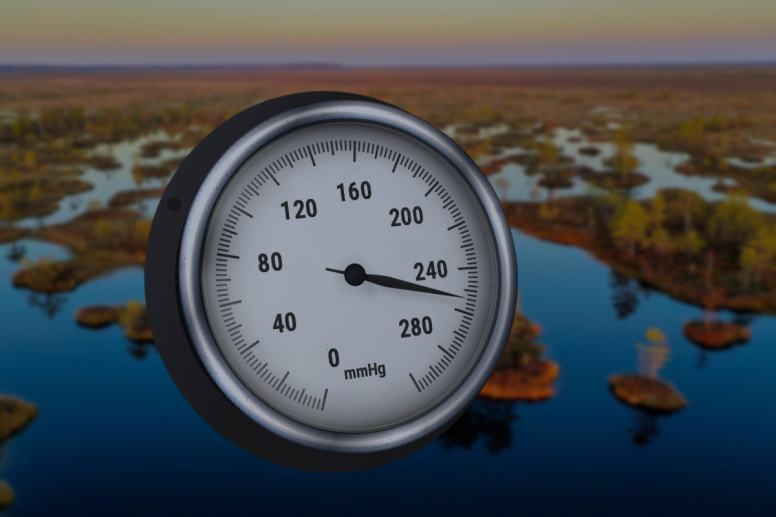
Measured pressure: 254 mmHg
